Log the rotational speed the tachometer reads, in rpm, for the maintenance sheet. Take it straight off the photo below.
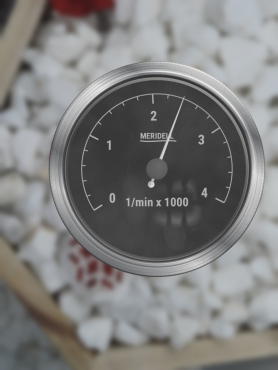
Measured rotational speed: 2400 rpm
